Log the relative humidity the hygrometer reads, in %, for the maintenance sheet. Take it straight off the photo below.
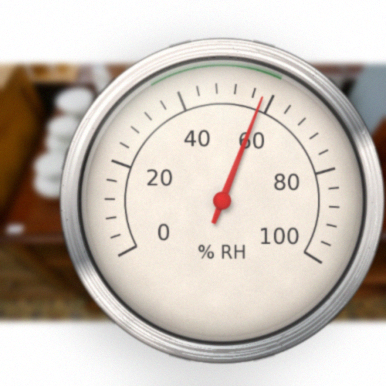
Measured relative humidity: 58 %
